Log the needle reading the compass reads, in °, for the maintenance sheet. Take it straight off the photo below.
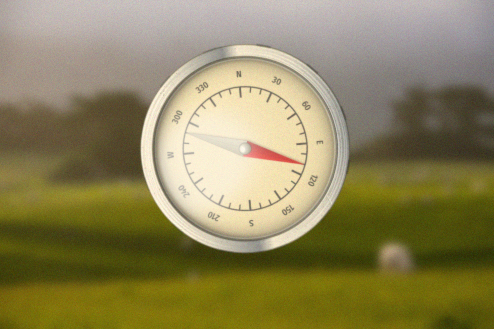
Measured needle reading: 110 °
